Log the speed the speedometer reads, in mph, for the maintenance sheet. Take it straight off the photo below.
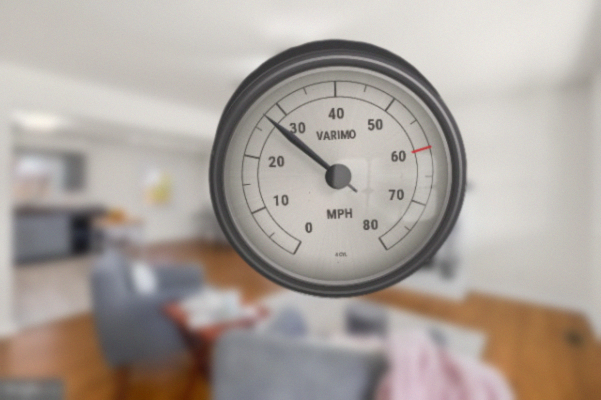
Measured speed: 27.5 mph
